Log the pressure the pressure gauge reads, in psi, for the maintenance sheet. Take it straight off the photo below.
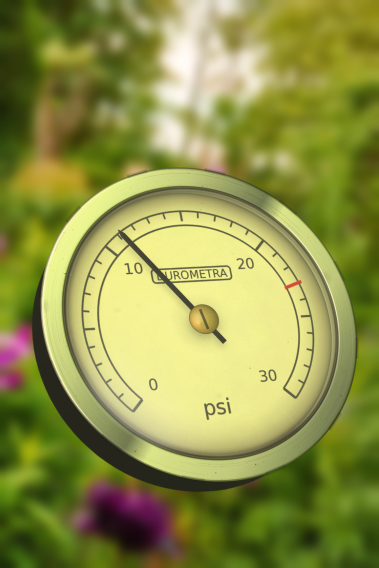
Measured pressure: 11 psi
